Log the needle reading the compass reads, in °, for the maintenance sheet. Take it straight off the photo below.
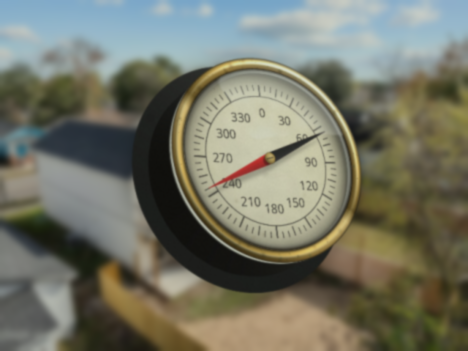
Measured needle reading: 245 °
